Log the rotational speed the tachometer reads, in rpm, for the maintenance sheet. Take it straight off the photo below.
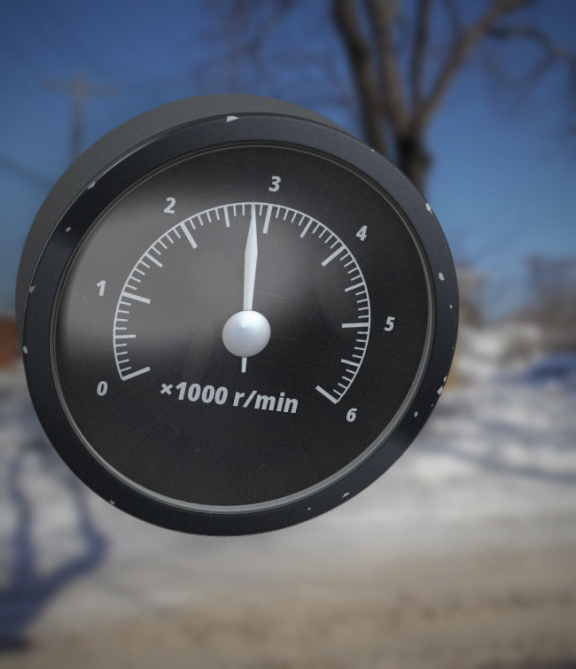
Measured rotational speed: 2800 rpm
